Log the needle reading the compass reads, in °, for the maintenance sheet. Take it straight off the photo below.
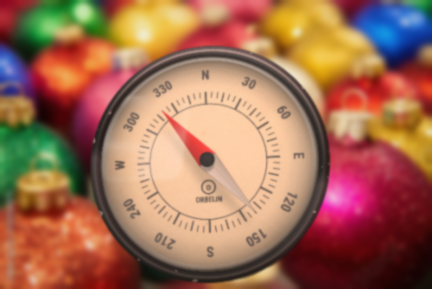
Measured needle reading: 320 °
